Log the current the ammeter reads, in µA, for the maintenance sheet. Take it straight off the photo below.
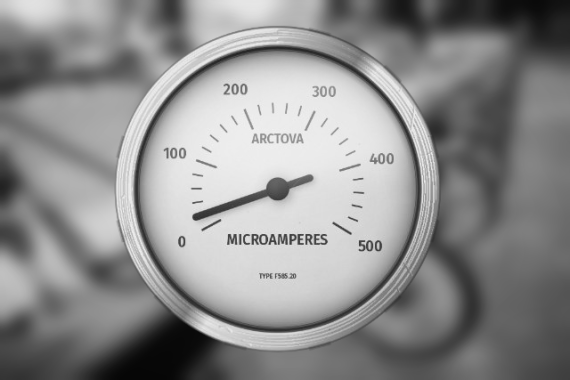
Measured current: 20 µA
